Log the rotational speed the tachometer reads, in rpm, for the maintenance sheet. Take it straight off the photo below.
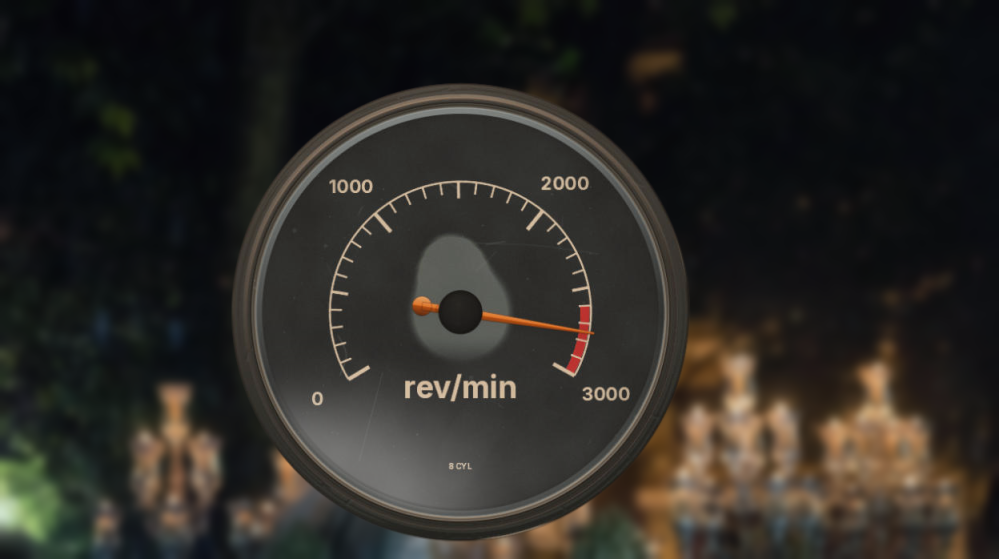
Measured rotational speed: 2750 rpm
